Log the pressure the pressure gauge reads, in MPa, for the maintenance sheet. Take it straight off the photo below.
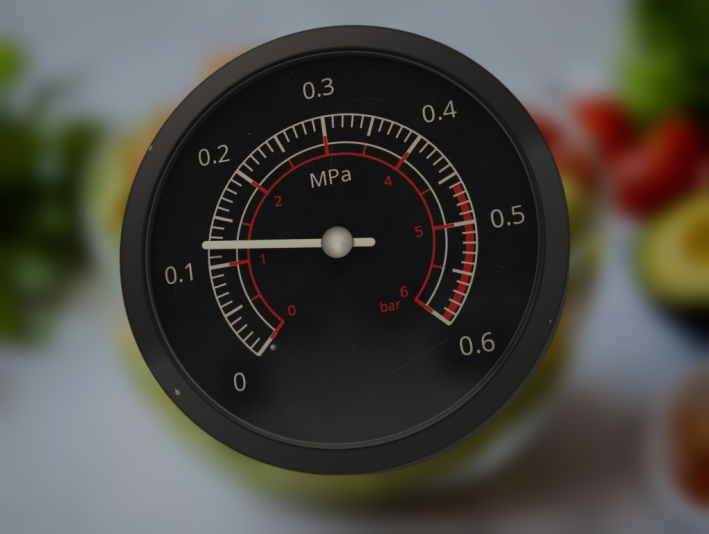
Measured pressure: 0.12 MPa
